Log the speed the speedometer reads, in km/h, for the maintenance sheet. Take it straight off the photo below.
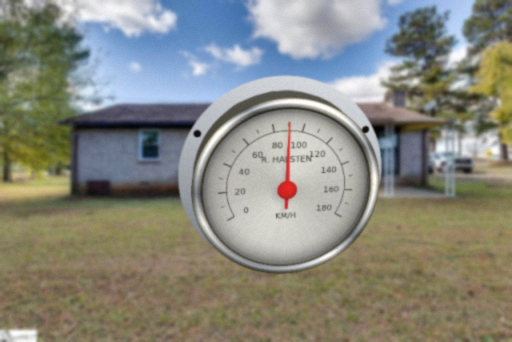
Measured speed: 90 km/h
